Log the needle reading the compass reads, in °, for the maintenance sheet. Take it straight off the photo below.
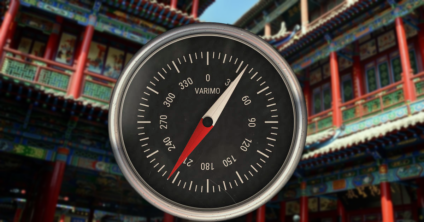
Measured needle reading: 215 °
